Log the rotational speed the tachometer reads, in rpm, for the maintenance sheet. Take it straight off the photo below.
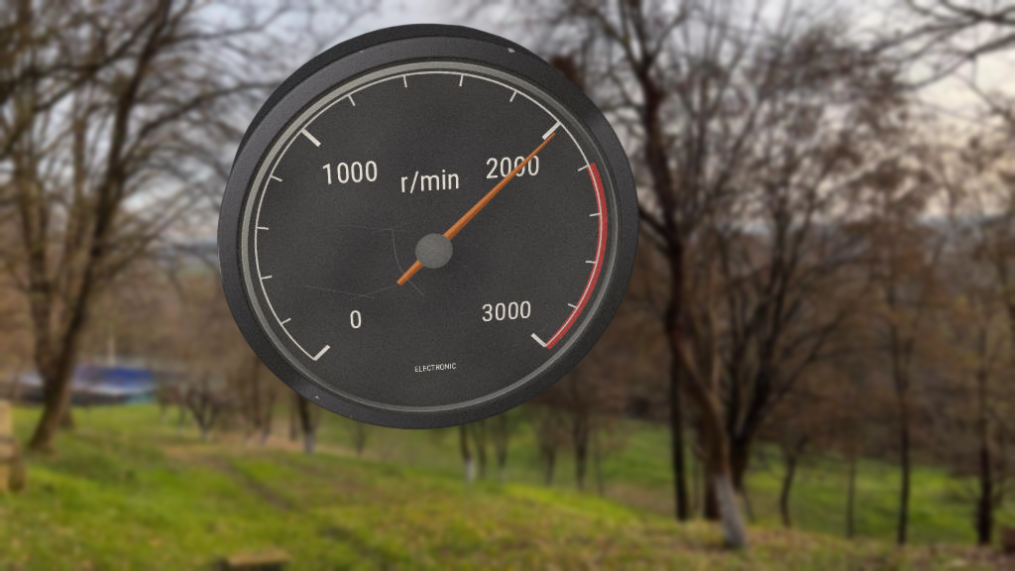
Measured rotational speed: 2000 rpm
